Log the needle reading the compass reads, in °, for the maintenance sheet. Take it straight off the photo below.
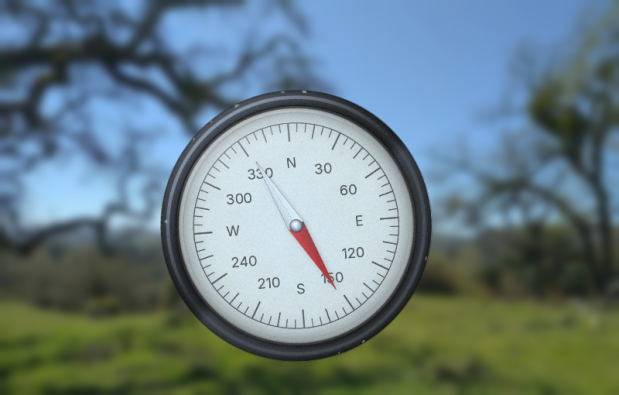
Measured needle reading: 152.5 °
